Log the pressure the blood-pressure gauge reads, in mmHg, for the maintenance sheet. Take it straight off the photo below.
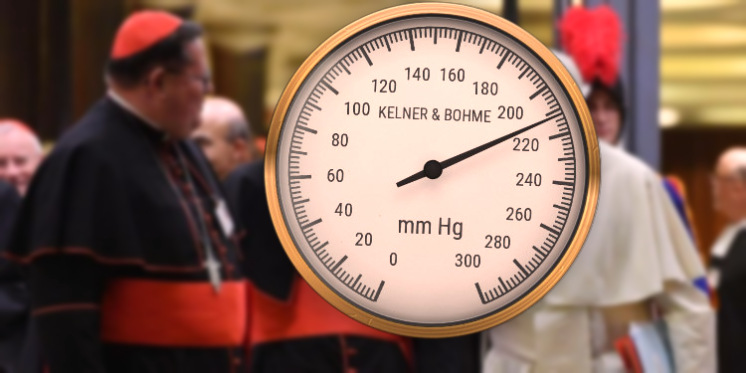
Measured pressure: 212 mmHg
